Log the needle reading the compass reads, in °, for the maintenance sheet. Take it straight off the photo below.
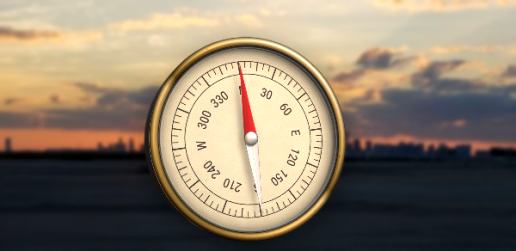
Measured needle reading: 0 °
